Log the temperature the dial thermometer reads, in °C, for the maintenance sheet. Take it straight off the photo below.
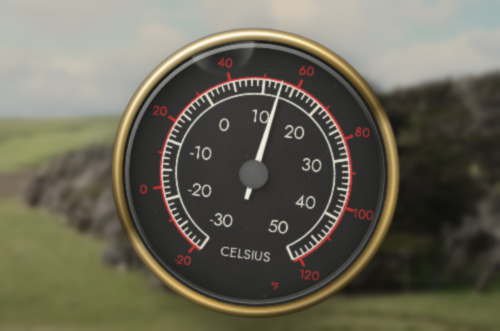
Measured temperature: 13 °C
